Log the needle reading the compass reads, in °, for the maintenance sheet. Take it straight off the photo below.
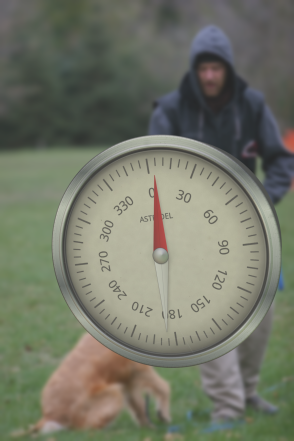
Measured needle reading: 5 °
